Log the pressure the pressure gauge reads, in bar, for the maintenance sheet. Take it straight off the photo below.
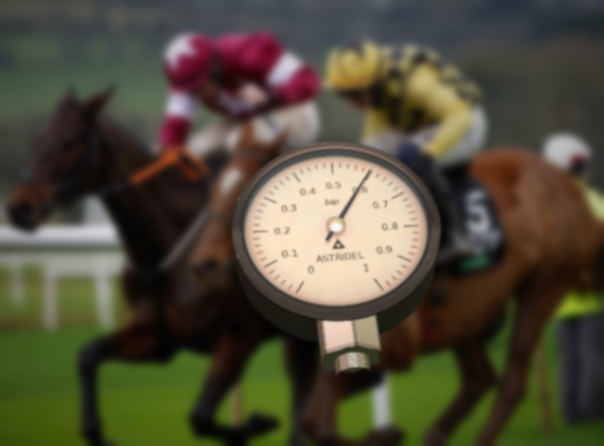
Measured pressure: 0.6 bar
